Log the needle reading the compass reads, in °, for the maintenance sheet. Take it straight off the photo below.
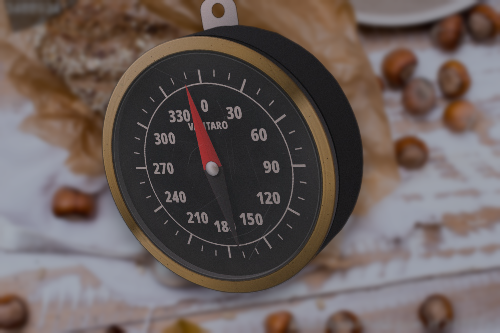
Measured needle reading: 350 °
